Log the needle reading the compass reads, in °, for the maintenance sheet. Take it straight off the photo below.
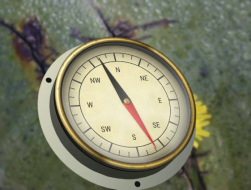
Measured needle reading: 160 °
